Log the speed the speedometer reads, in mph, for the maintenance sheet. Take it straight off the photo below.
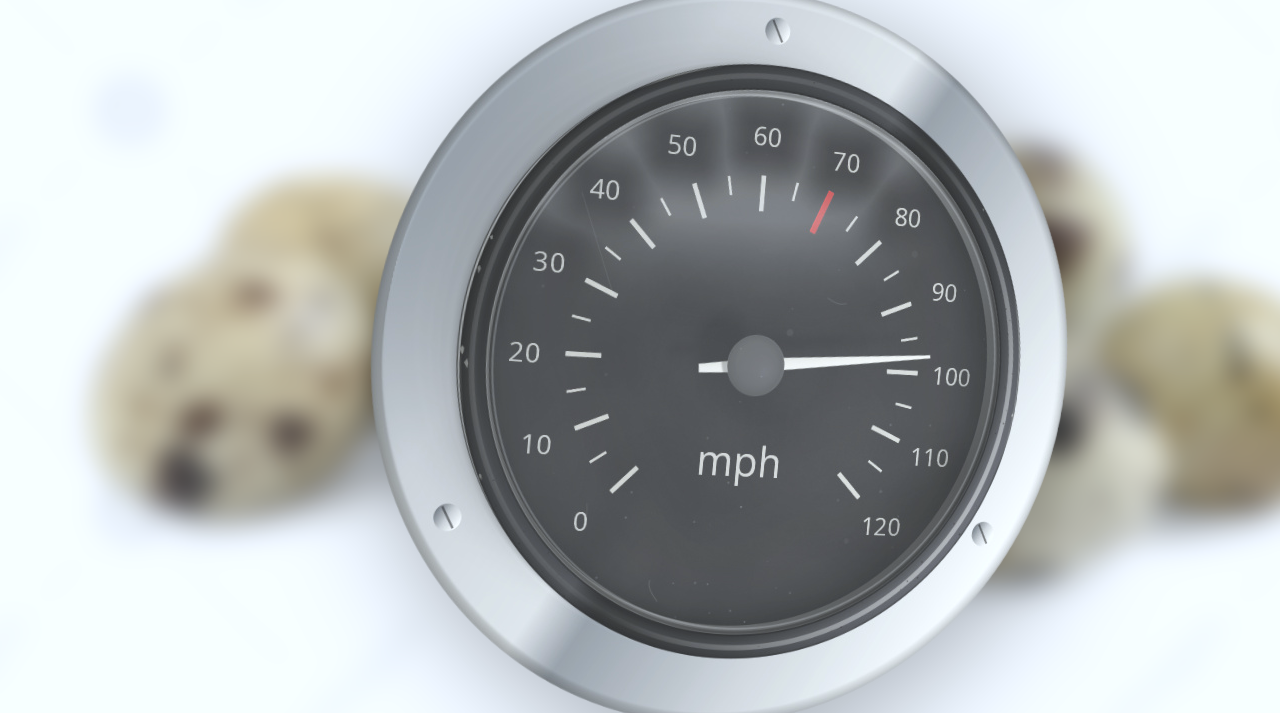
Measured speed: 97.5 mph
